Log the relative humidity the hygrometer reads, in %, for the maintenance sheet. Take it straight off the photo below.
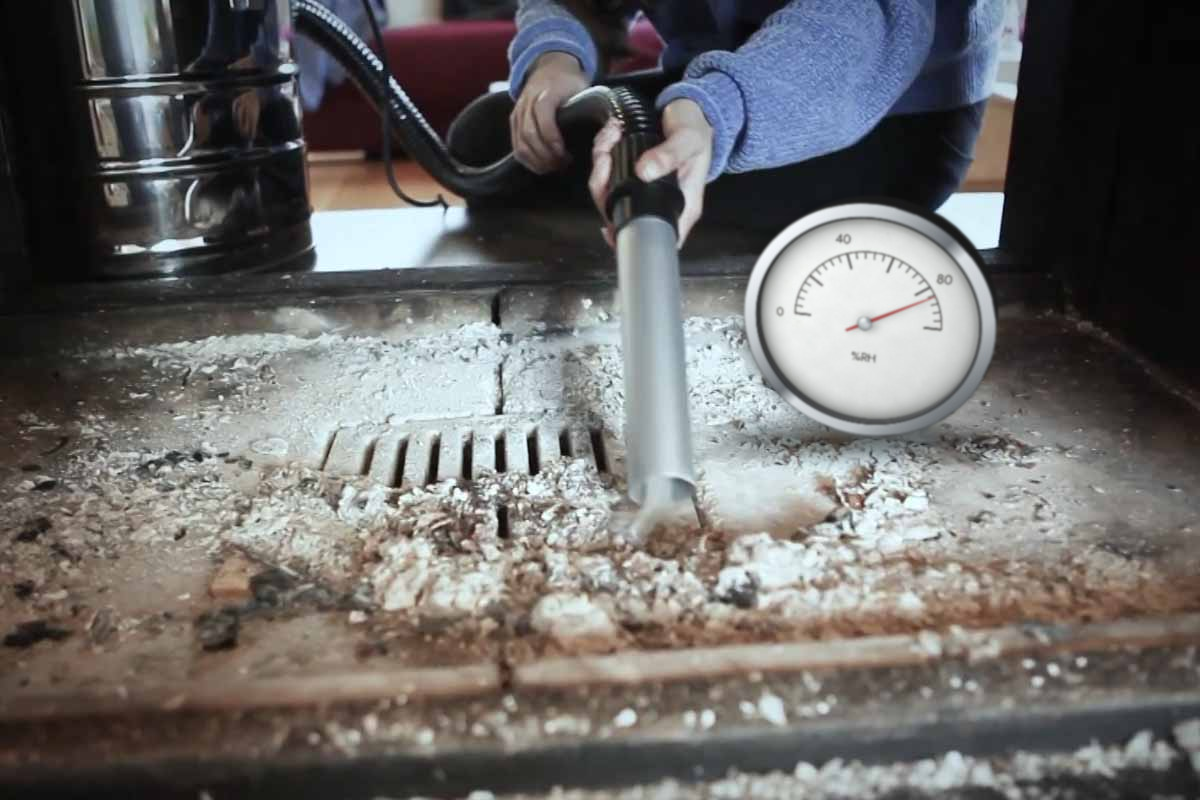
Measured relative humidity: 84 %
